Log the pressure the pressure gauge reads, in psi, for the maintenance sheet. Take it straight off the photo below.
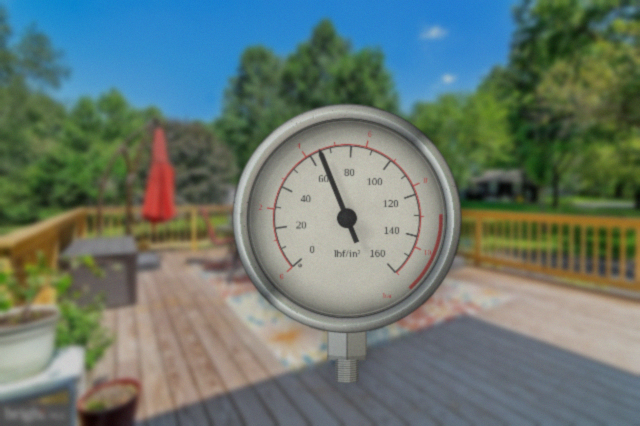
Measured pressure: 65 psi
